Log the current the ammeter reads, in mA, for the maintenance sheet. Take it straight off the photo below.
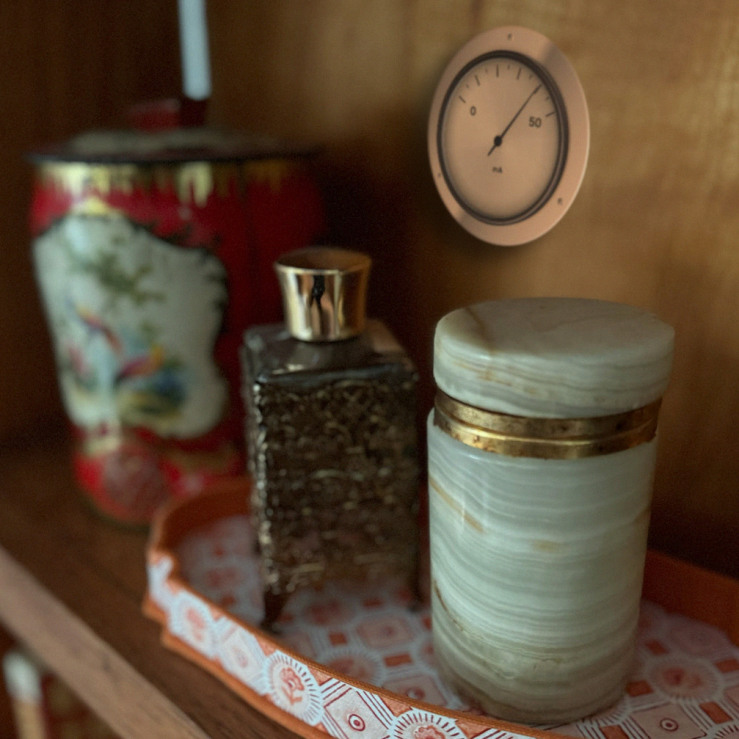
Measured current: 40 mA
